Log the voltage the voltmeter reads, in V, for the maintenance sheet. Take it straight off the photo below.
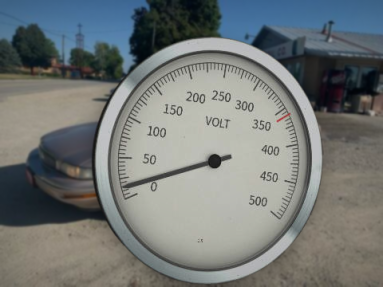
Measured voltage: 15 V
